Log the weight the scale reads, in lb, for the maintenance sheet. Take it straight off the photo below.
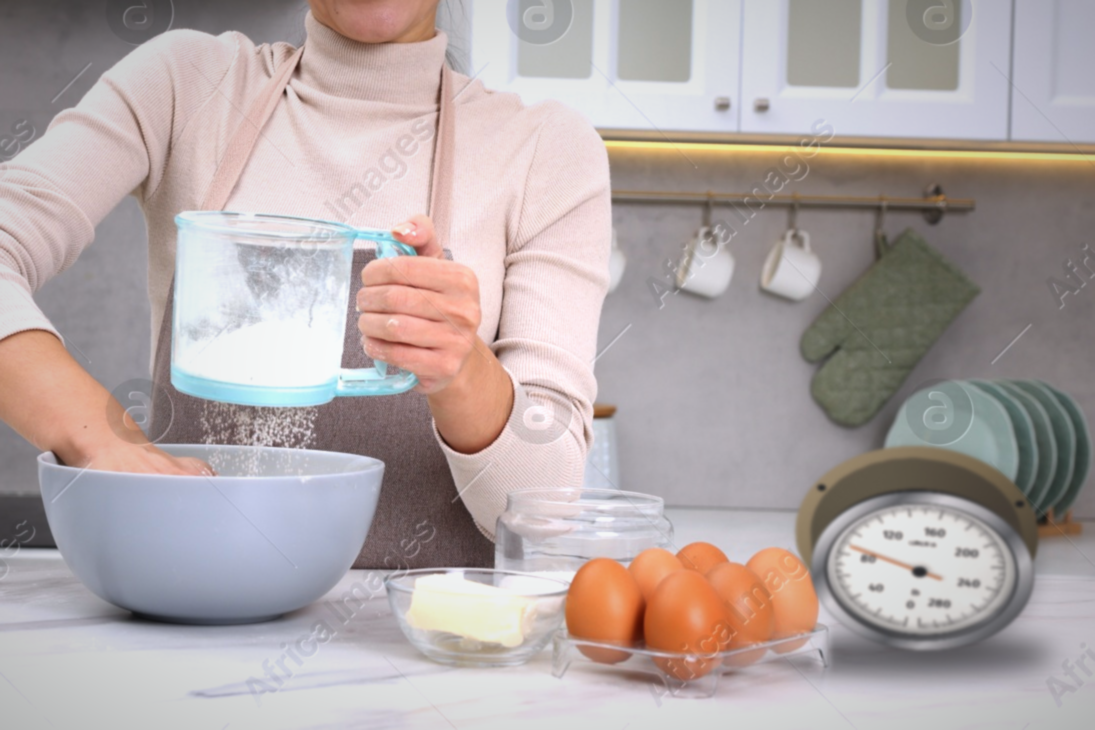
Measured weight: 90 lb
